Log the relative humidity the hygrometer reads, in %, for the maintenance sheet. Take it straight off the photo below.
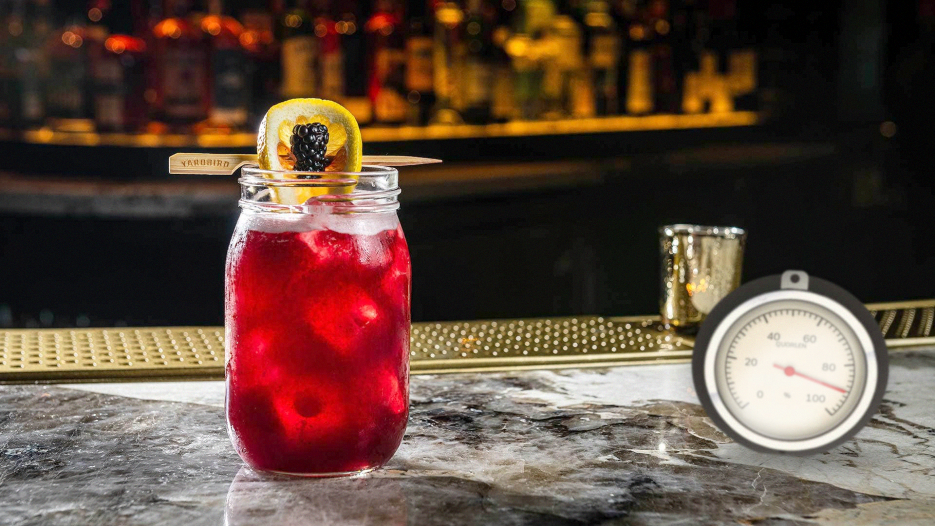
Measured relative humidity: 90 %
